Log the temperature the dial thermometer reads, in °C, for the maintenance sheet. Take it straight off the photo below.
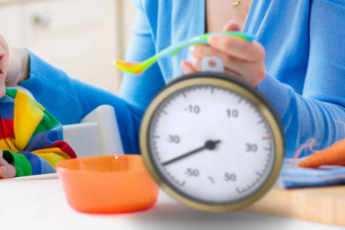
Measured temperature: -40 °C
